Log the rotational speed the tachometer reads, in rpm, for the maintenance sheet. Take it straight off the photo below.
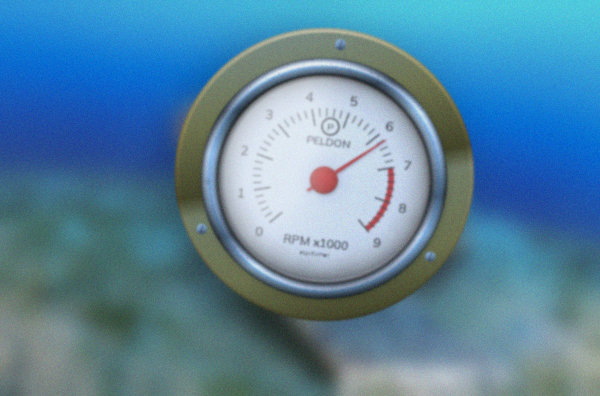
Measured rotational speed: 6200 rpm
